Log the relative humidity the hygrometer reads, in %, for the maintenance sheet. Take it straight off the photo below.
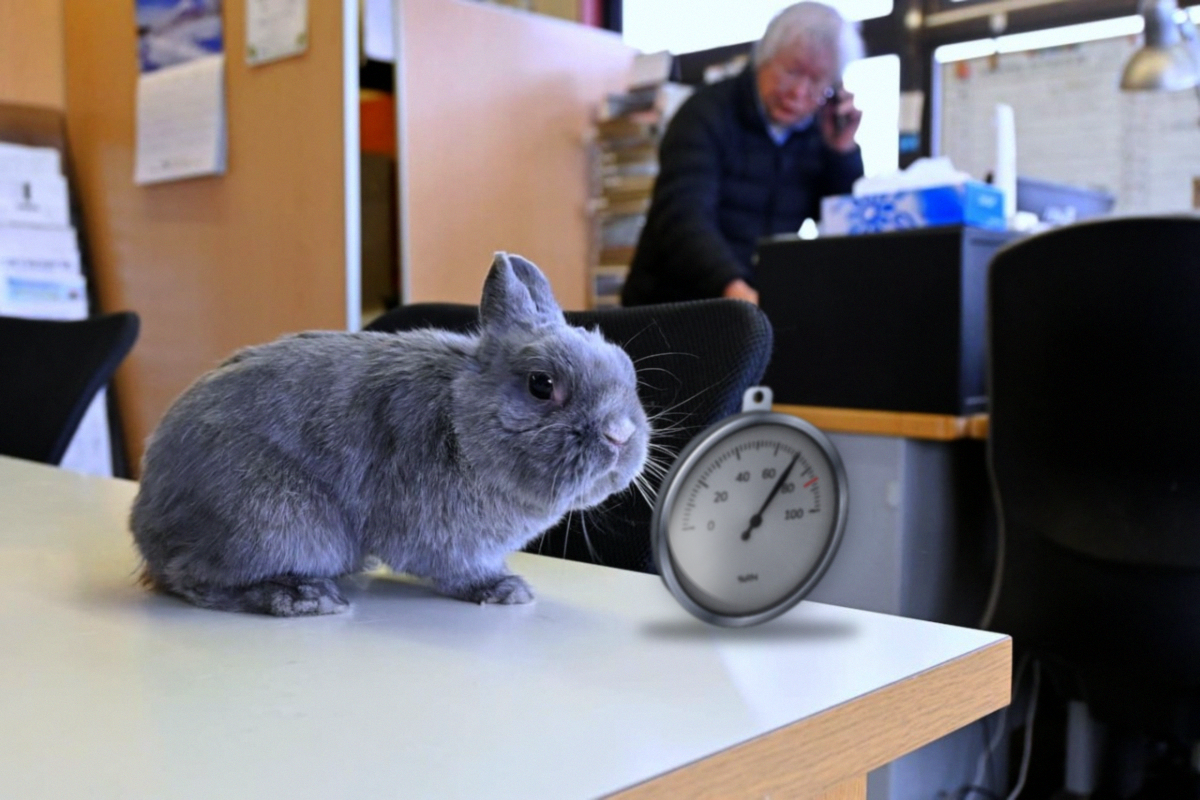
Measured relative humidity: 70 %
